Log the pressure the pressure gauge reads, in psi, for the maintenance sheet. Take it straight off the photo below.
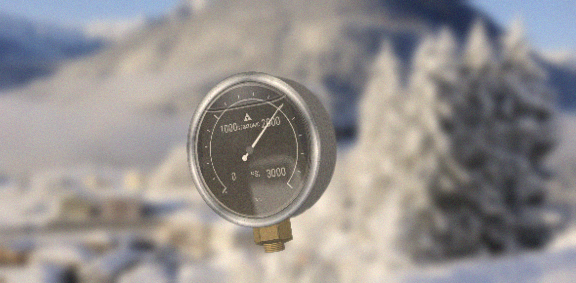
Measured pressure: 2000 psi
